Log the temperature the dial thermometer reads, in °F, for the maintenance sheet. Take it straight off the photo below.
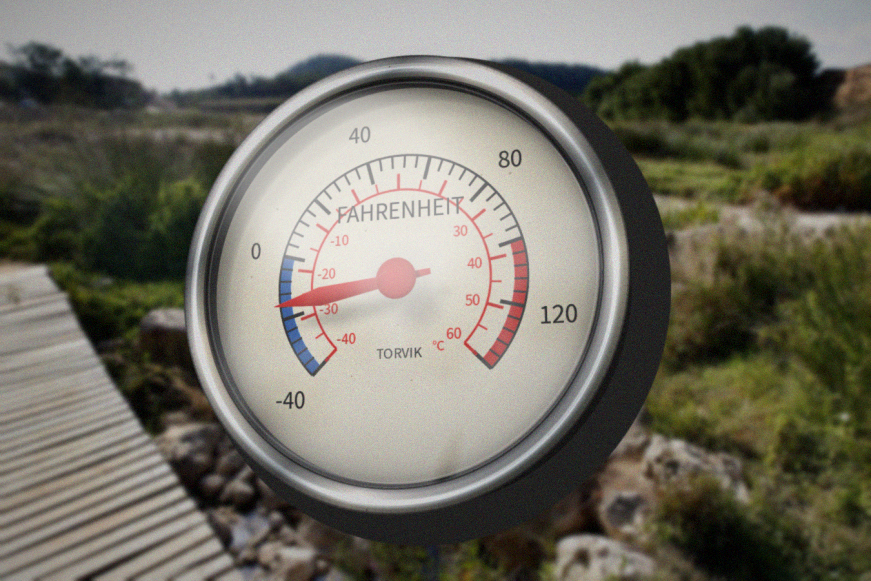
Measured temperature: -16 °F
